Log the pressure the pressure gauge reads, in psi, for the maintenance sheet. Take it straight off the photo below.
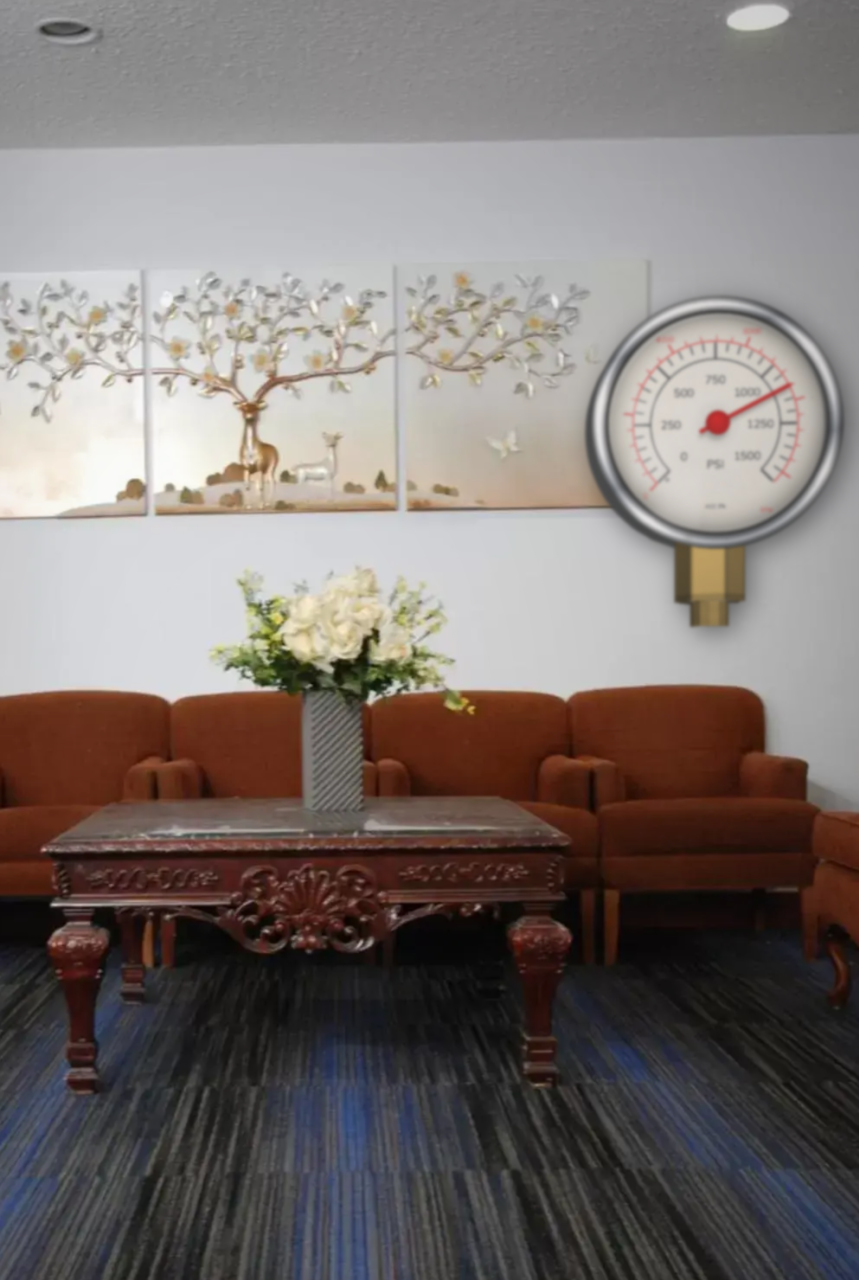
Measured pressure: 1100 psi
